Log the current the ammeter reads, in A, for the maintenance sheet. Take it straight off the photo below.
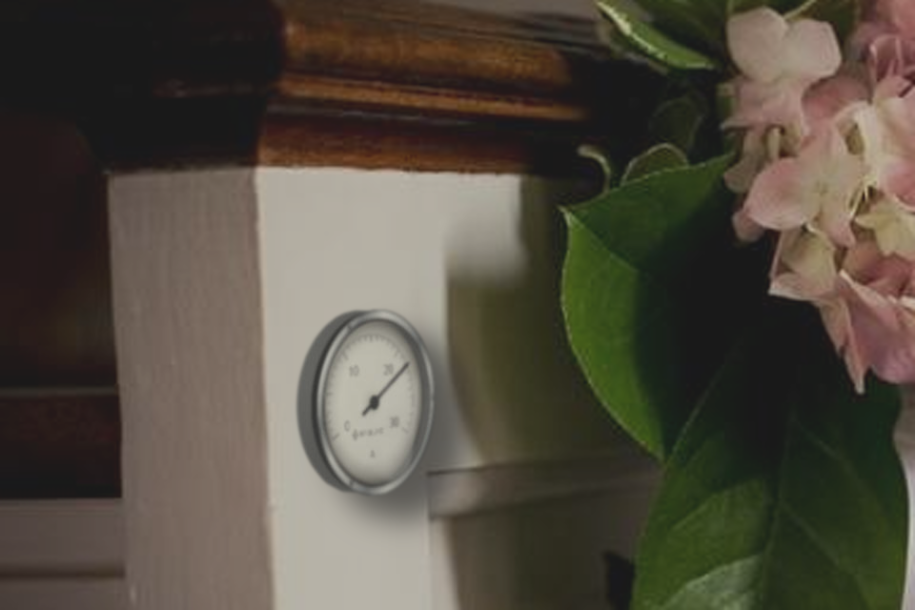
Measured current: 22 A
